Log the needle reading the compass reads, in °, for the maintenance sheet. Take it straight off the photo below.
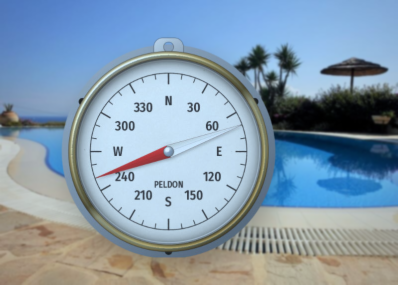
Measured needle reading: 250 °
